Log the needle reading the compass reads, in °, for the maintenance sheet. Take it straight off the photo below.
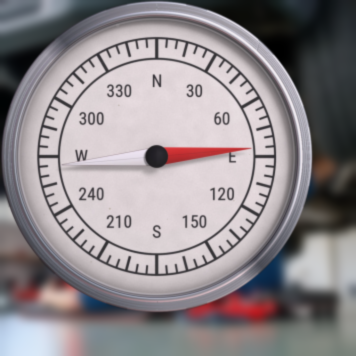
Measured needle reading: 85 °
